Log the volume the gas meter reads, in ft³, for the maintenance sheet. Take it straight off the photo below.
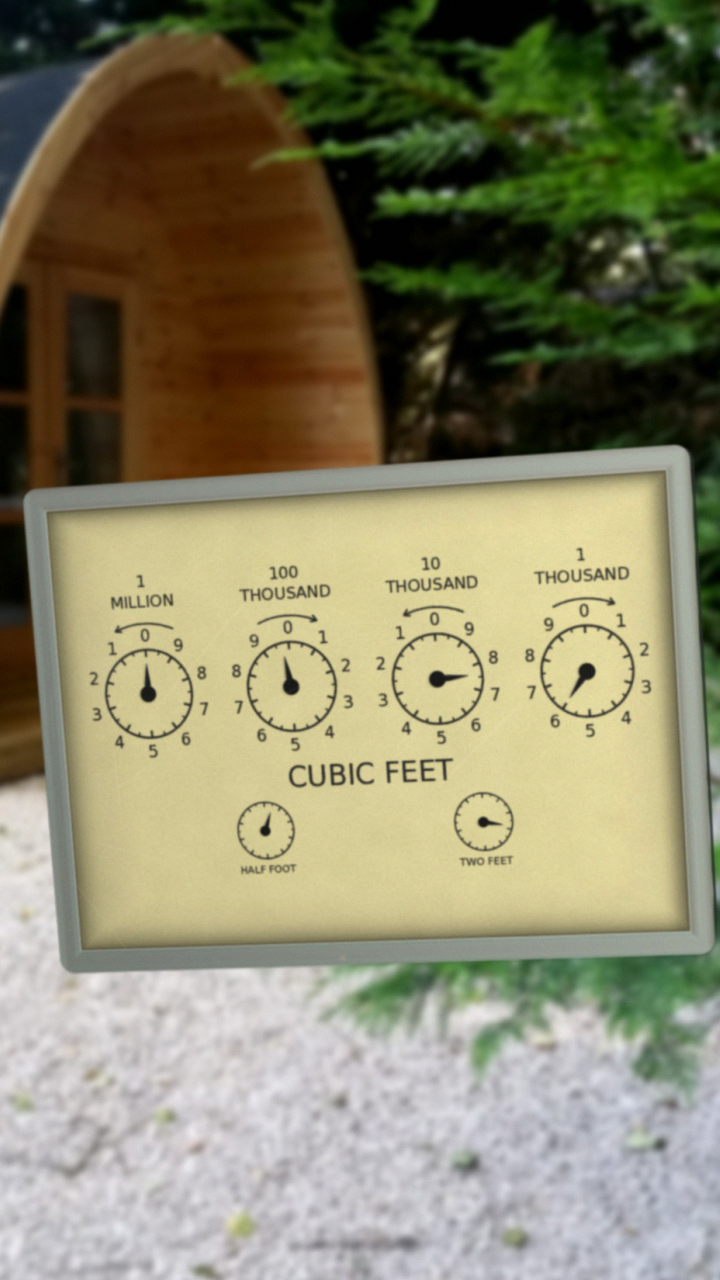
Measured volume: 997600 ft³
